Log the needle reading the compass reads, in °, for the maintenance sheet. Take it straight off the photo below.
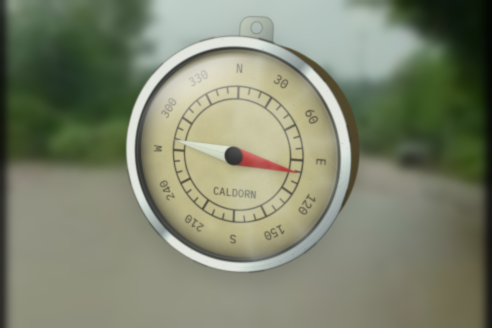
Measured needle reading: 100 °
